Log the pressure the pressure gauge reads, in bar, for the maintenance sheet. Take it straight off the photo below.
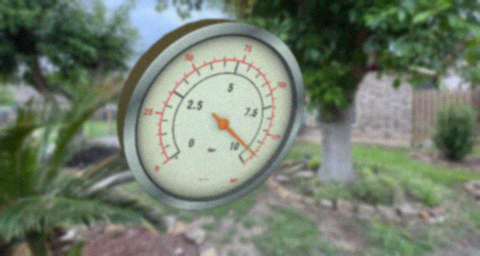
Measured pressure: 9.5 bar
